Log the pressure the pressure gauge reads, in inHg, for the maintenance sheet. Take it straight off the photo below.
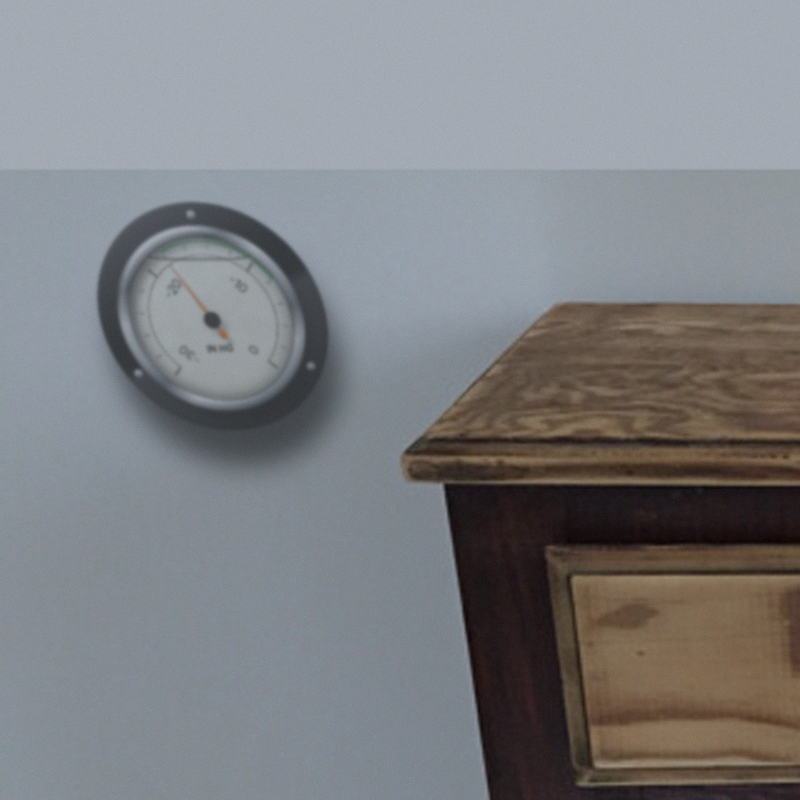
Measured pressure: -18 inHg
